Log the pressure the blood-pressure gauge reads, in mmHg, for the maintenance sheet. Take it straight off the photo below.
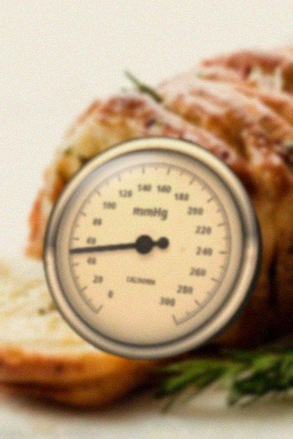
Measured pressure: 50 mmHg
